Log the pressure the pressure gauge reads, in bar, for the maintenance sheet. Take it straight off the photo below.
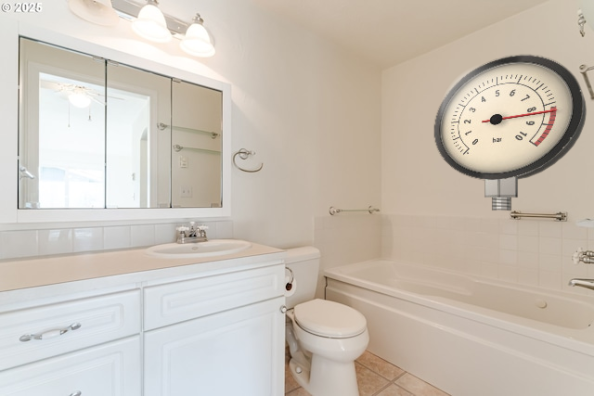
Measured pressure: 8.4 bar
